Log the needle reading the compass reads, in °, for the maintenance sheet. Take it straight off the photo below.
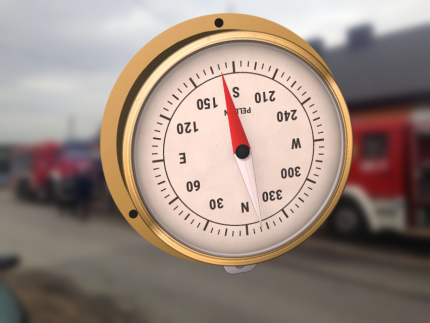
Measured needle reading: 170 °
